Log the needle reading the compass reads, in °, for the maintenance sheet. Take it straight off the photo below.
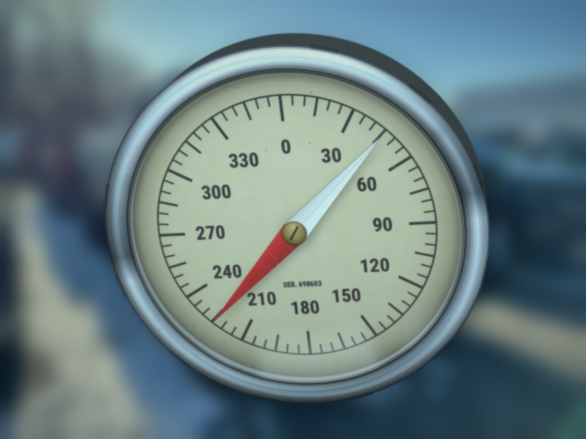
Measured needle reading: 225 °
